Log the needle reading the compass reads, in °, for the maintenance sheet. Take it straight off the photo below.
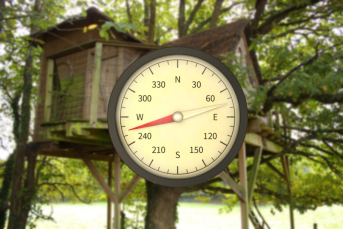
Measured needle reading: 255 °
